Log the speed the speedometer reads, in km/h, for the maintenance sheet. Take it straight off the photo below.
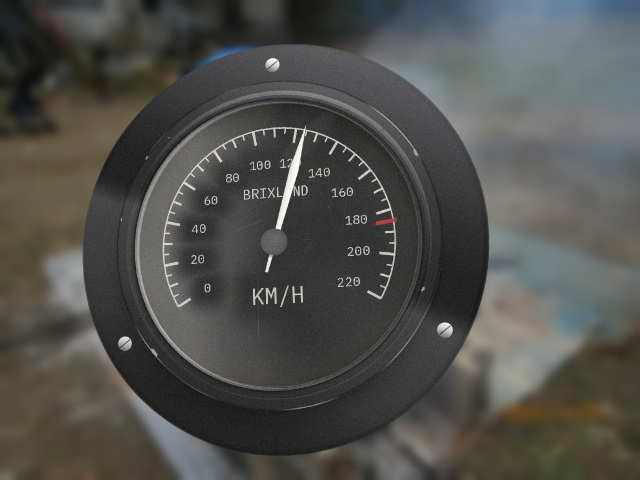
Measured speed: 125 km/h
